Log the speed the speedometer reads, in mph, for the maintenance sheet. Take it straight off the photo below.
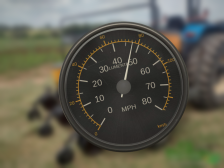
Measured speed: 47.5 mph
